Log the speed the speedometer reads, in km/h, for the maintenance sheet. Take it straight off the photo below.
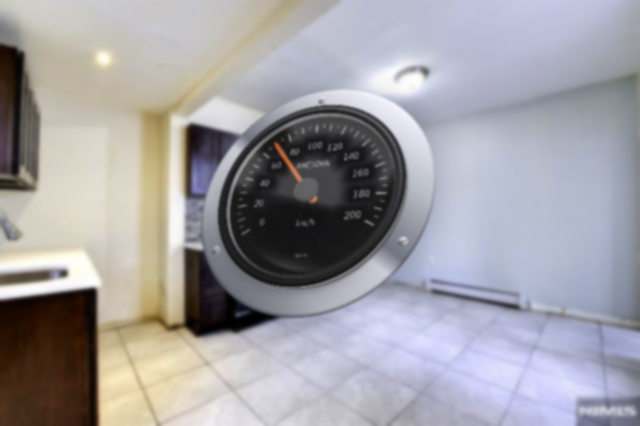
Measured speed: 70 km/h
